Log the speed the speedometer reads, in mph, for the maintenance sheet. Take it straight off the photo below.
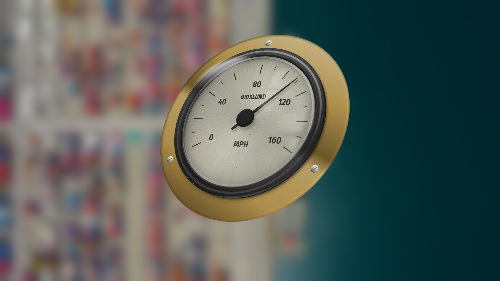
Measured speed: 110 mph
